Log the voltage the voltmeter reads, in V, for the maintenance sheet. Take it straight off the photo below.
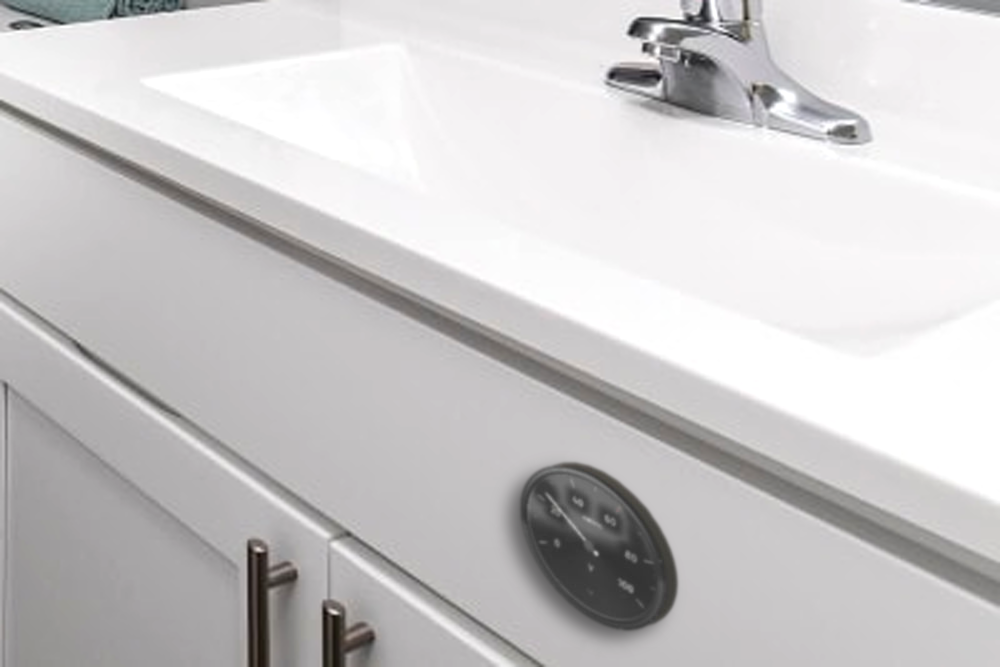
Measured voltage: 25 V
